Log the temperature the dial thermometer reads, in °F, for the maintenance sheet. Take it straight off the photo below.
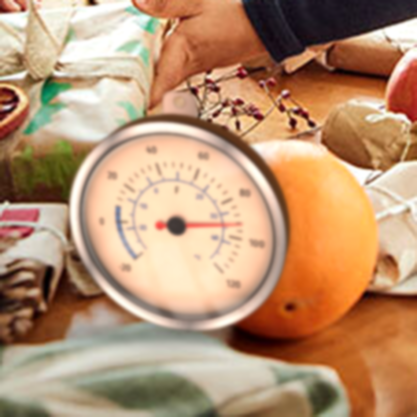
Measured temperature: 92 °F
